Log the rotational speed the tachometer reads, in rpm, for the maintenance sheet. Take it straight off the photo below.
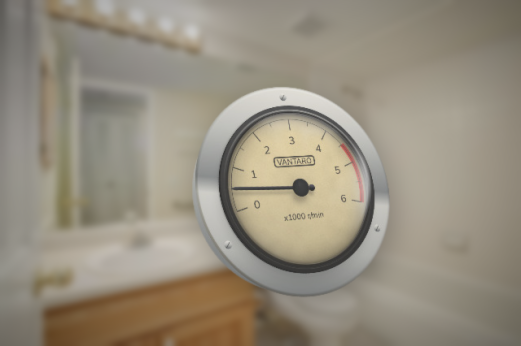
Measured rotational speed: 500 rpm
